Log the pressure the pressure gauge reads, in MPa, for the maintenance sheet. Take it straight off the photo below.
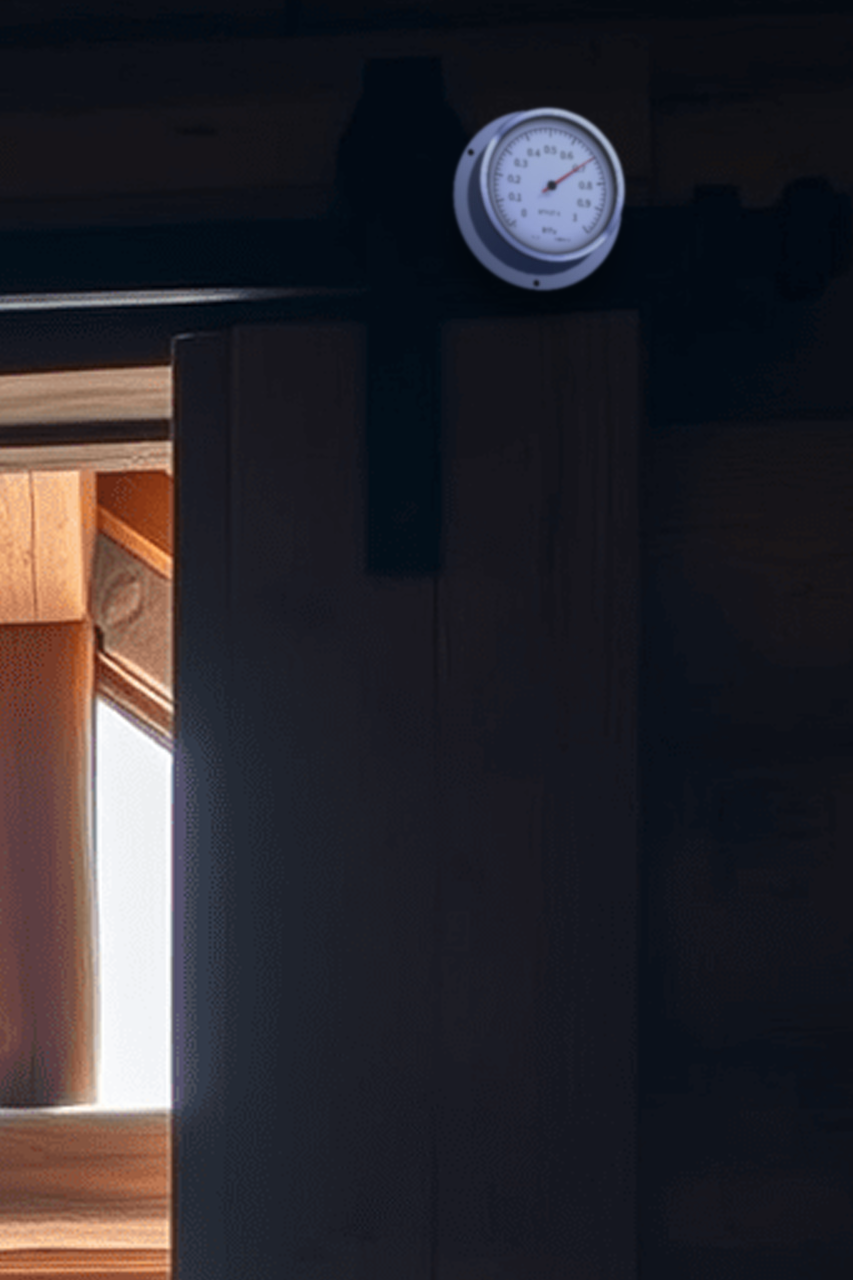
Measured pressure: 0.7 MPa
